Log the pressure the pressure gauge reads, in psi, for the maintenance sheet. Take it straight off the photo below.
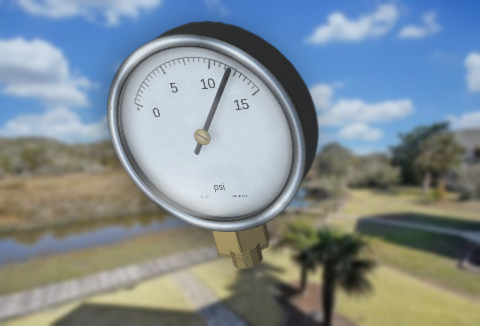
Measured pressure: 12 psi
